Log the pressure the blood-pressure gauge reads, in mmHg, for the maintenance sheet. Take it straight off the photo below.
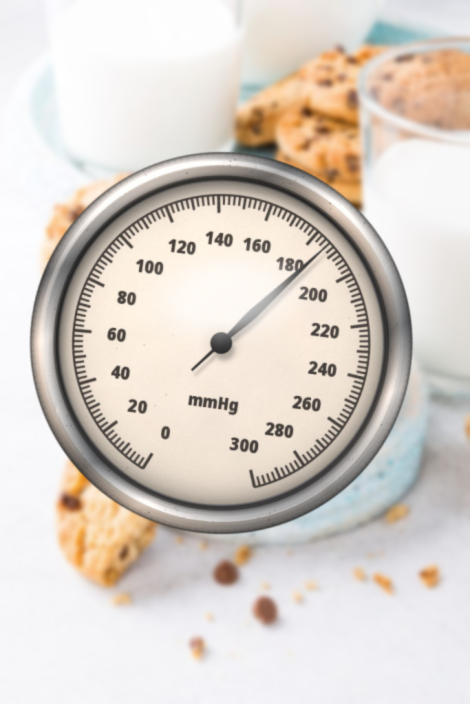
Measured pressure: 186 mmHg
